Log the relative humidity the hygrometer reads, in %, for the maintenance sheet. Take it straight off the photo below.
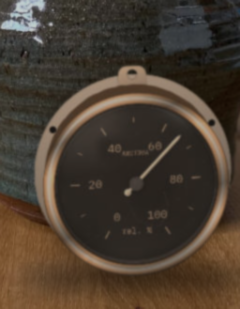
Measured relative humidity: 65 %
